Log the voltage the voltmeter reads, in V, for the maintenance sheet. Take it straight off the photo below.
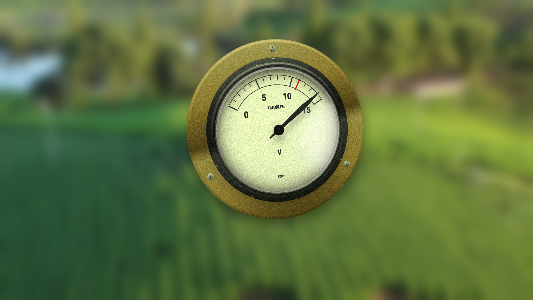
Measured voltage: 14 V
